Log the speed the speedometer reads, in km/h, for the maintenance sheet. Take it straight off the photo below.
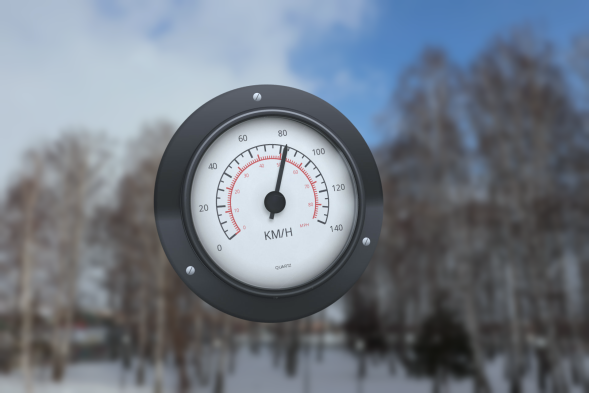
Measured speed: 82.5 km/h
